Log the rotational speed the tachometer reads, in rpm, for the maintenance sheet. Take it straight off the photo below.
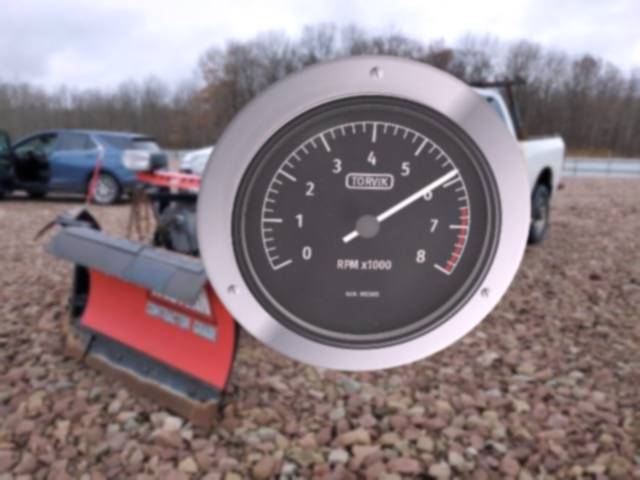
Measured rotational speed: 5800 rpm
